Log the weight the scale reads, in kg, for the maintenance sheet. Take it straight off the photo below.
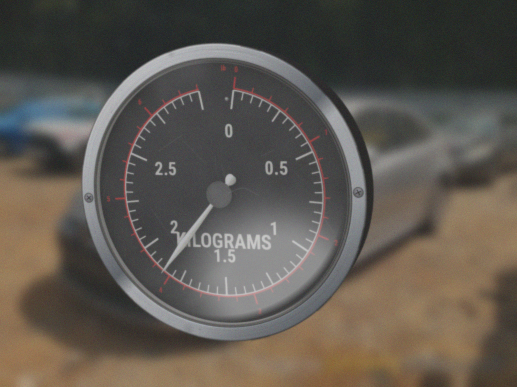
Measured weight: 1.85 kg
